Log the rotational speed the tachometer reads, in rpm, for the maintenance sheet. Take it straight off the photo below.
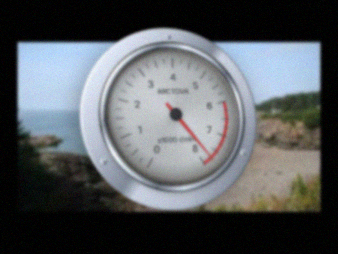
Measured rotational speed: 7750 rpm
